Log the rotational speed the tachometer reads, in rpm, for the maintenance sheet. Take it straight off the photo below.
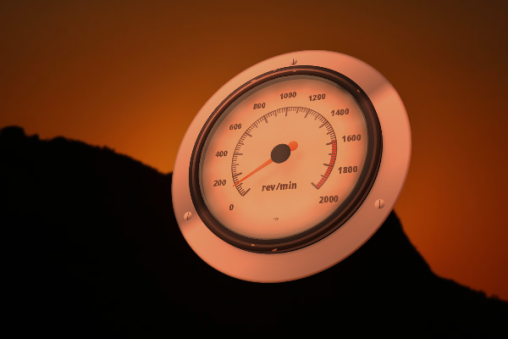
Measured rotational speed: 100 rpm
